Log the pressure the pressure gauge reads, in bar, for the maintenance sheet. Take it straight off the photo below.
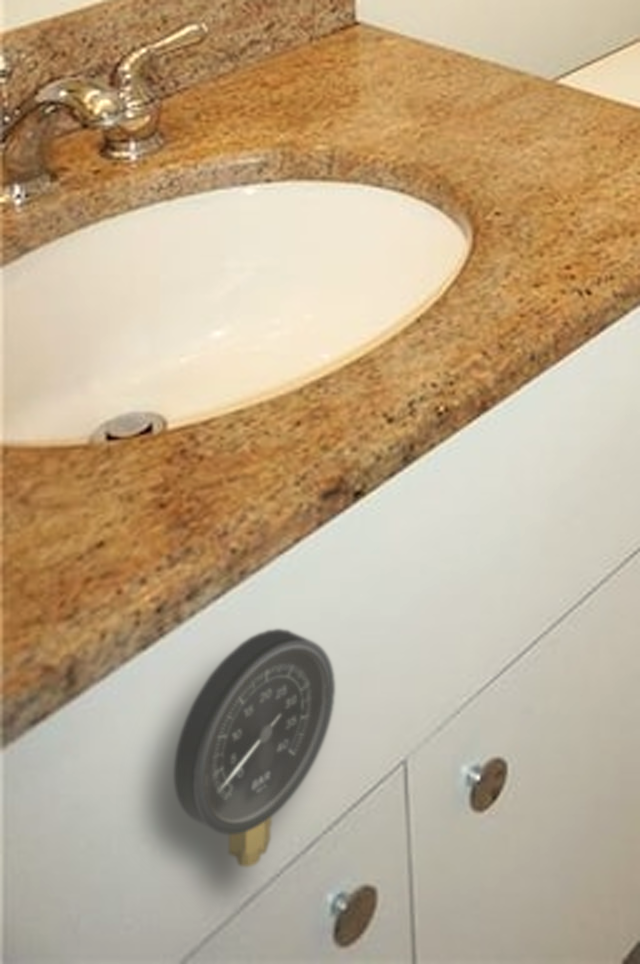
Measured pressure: 2.5 bar
